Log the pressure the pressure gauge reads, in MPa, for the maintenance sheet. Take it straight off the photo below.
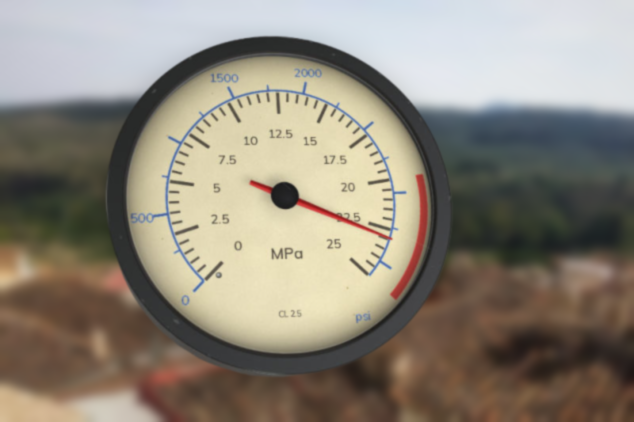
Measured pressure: 23 MPa
